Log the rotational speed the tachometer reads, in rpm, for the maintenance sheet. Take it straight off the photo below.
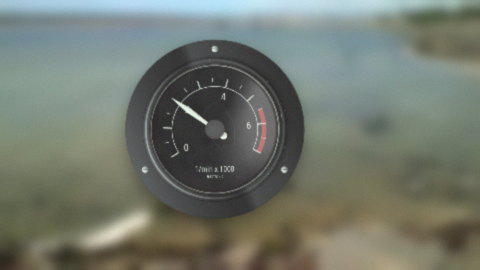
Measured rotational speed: 2000 rpm
